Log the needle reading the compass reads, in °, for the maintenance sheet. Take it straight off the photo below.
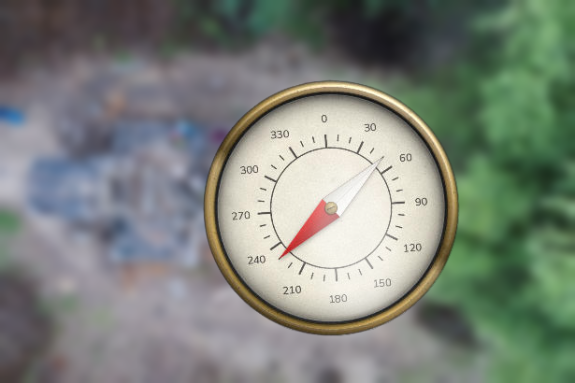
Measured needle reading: 230 °
